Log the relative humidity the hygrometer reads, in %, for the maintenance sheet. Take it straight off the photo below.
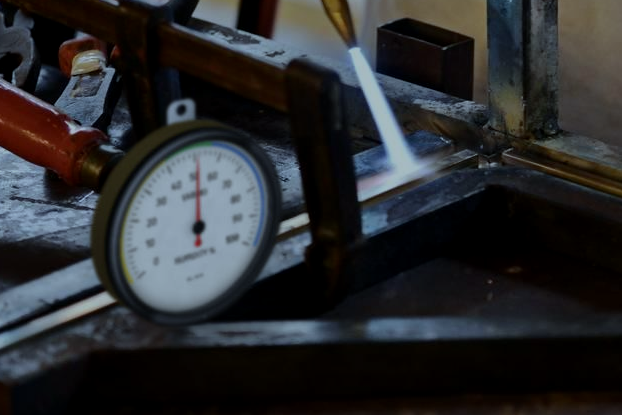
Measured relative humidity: 50 %
